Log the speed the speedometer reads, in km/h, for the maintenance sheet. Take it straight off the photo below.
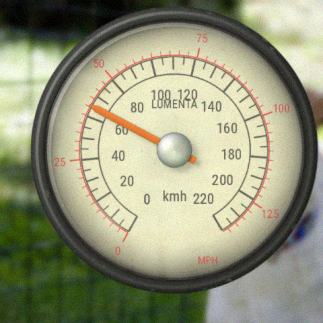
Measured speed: 65 km/h
